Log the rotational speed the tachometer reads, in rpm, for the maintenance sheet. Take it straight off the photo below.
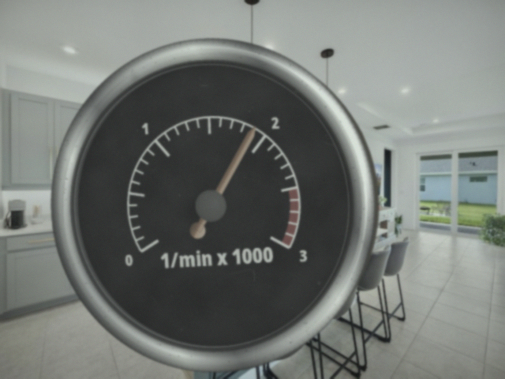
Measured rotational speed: 1900 rpm
